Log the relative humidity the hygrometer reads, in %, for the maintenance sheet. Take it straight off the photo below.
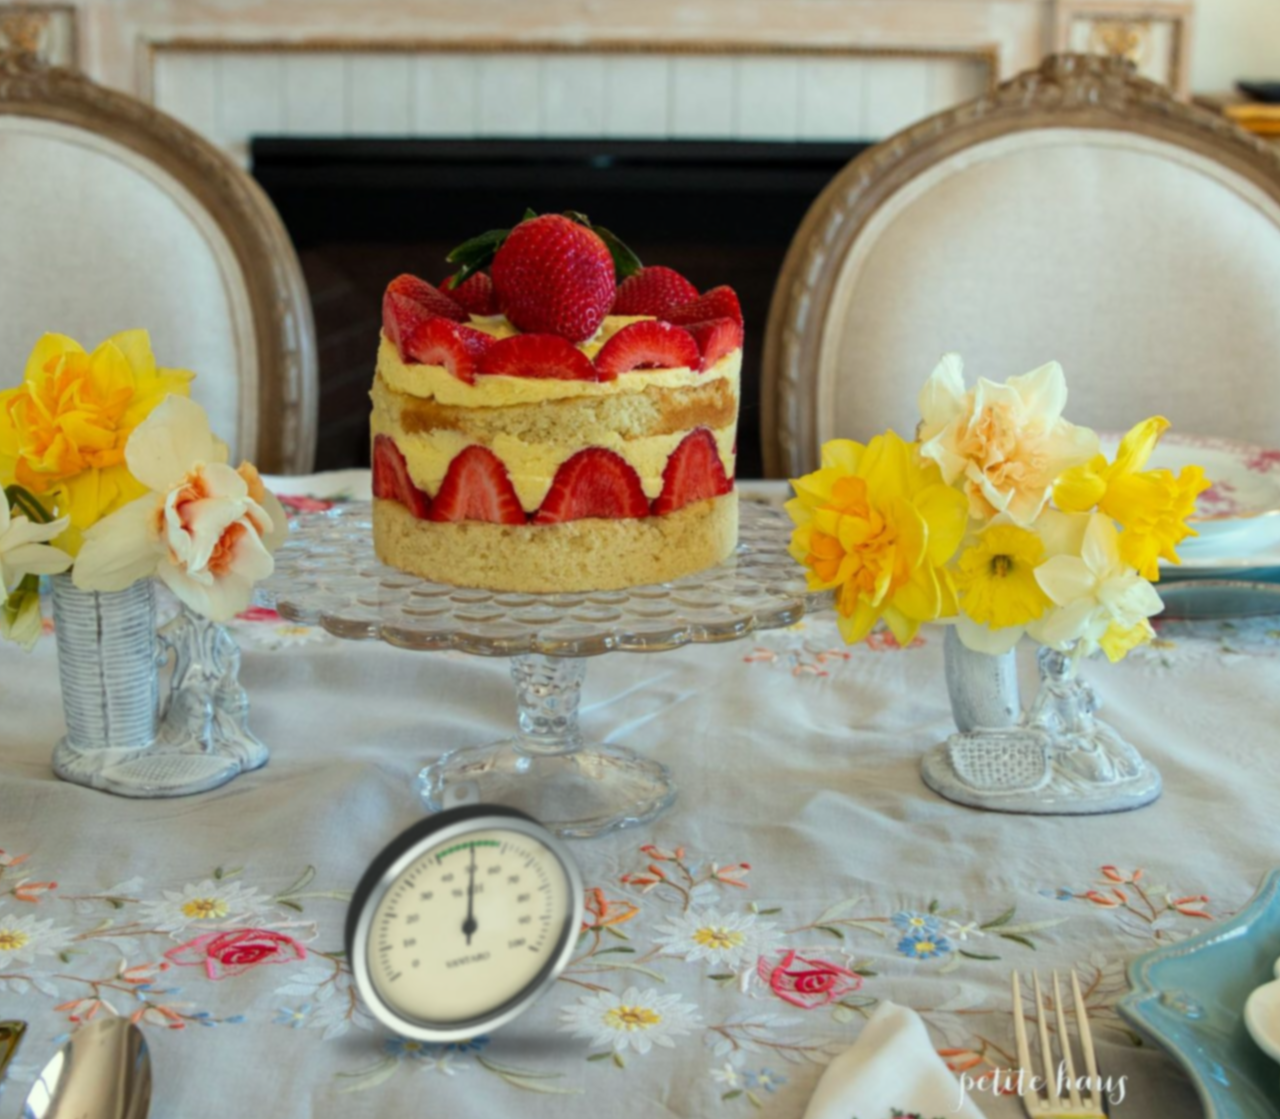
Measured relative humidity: 50 %
